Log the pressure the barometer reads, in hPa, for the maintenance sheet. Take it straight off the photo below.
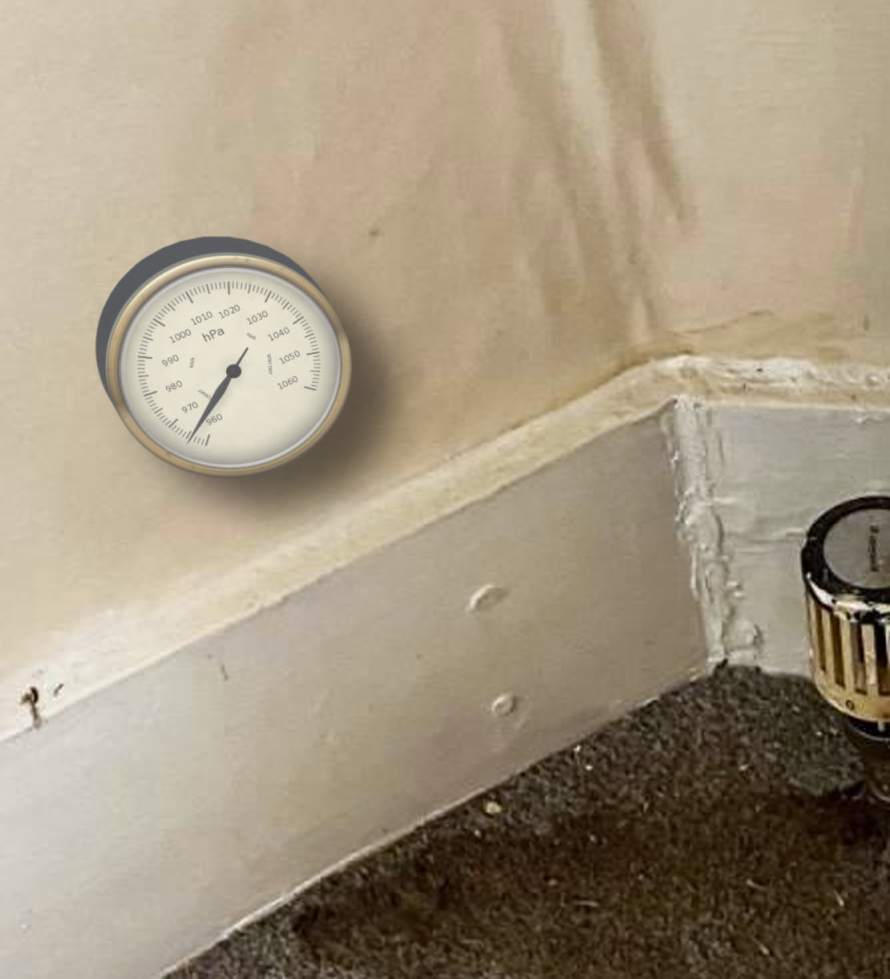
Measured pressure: 965 hPa
